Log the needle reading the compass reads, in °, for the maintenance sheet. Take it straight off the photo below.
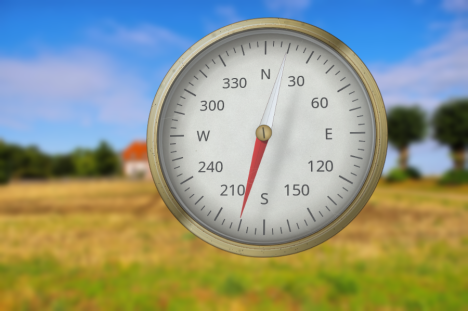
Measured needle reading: 195 °
